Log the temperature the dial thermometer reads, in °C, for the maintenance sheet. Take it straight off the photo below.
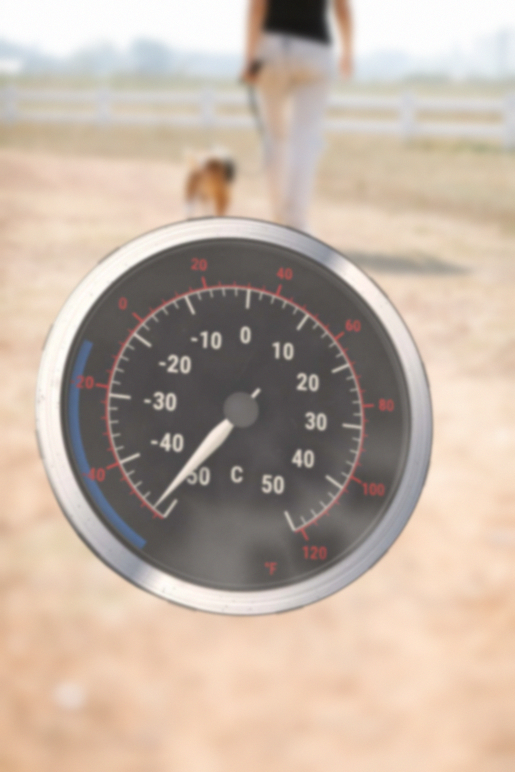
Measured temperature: -48 °C
